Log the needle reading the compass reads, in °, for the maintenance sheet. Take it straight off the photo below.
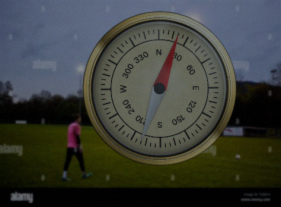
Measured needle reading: 20 °
